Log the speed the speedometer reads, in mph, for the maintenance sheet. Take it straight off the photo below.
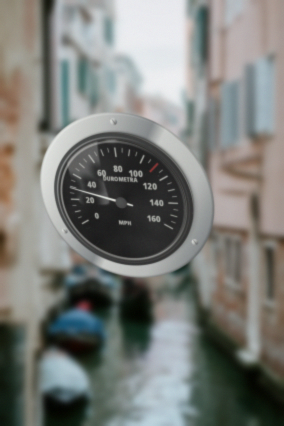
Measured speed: 30 mph
